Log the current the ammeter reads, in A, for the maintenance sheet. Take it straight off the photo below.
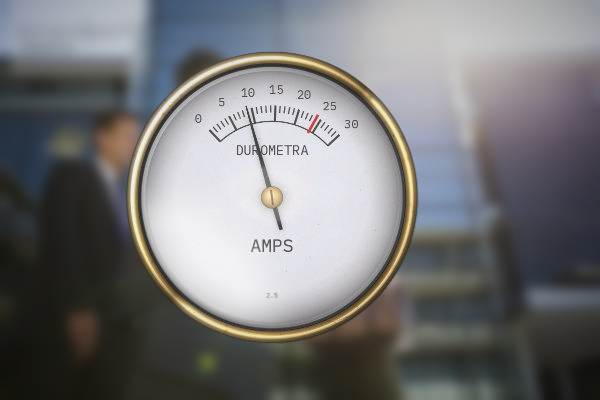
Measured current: 9 A
